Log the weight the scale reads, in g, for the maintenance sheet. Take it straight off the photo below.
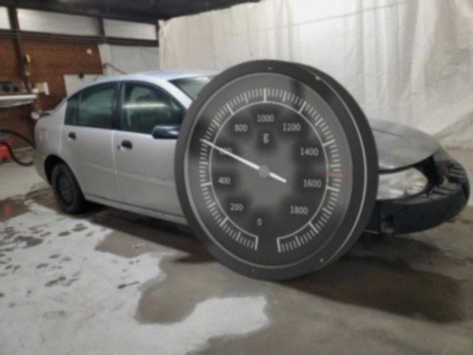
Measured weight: 600 g
